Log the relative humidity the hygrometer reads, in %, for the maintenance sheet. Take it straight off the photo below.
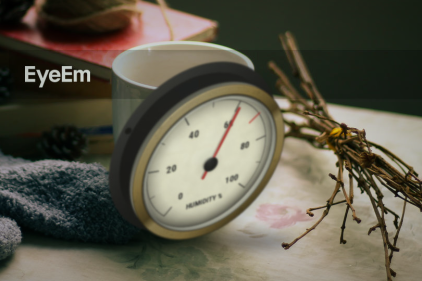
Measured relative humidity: 60 %
